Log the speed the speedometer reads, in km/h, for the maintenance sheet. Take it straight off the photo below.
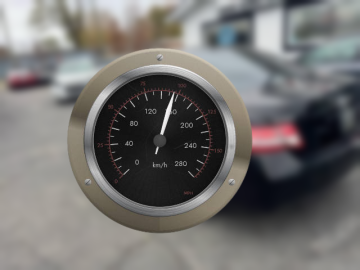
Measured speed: 155 km/h
